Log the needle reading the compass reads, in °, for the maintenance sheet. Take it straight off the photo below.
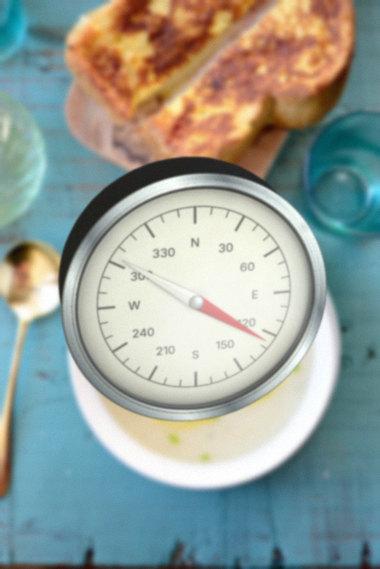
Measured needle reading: 125 °
